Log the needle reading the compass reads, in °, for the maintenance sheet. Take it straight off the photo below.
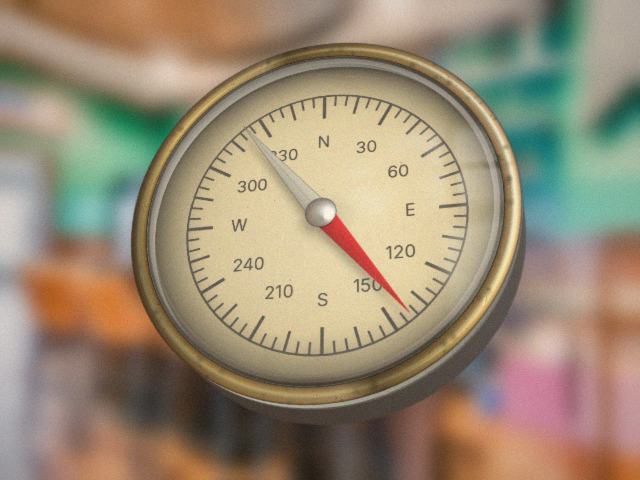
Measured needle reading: 142.5 °
